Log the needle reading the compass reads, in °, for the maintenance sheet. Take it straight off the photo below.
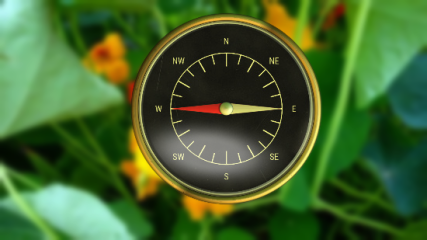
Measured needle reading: 270 °
